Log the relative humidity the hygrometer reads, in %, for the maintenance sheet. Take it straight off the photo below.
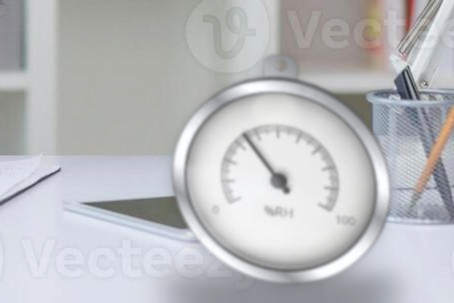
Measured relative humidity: 35 %
